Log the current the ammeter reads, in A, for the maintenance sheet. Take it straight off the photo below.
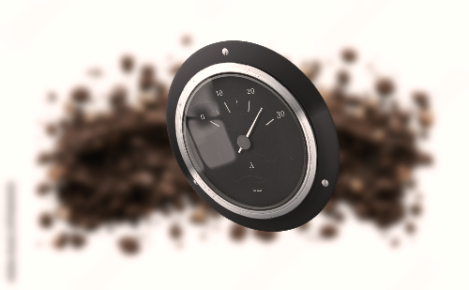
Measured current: 25 A
